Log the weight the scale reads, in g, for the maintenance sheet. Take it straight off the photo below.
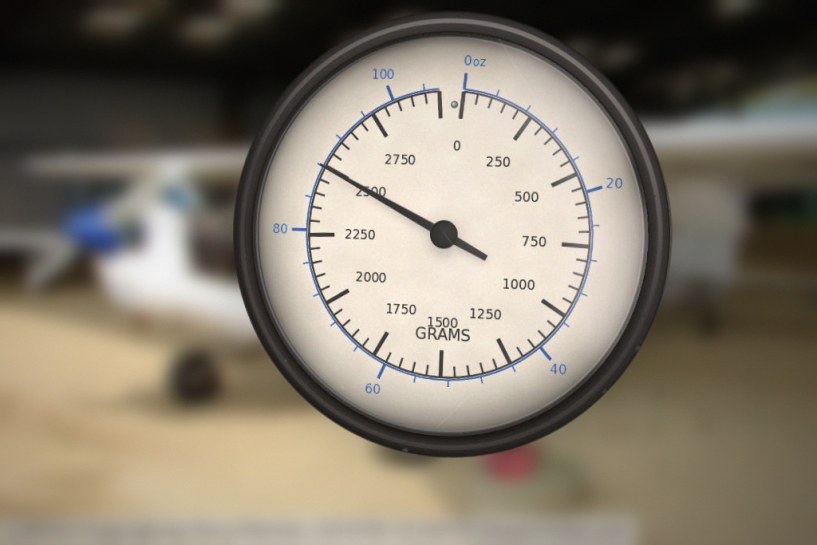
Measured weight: 2500 g
